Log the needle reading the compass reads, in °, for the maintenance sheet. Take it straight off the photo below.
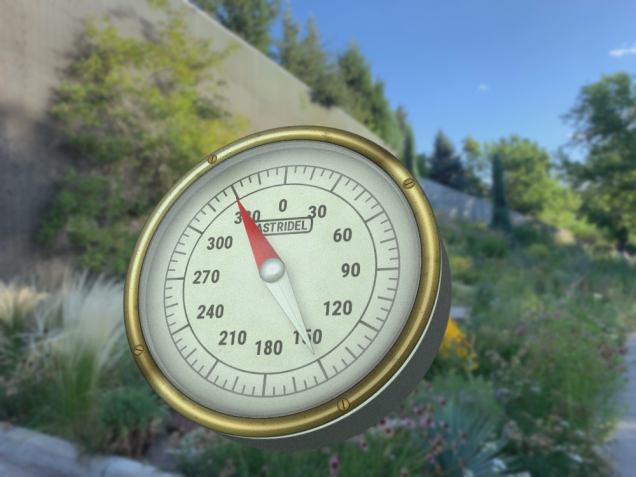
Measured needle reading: 330 °
